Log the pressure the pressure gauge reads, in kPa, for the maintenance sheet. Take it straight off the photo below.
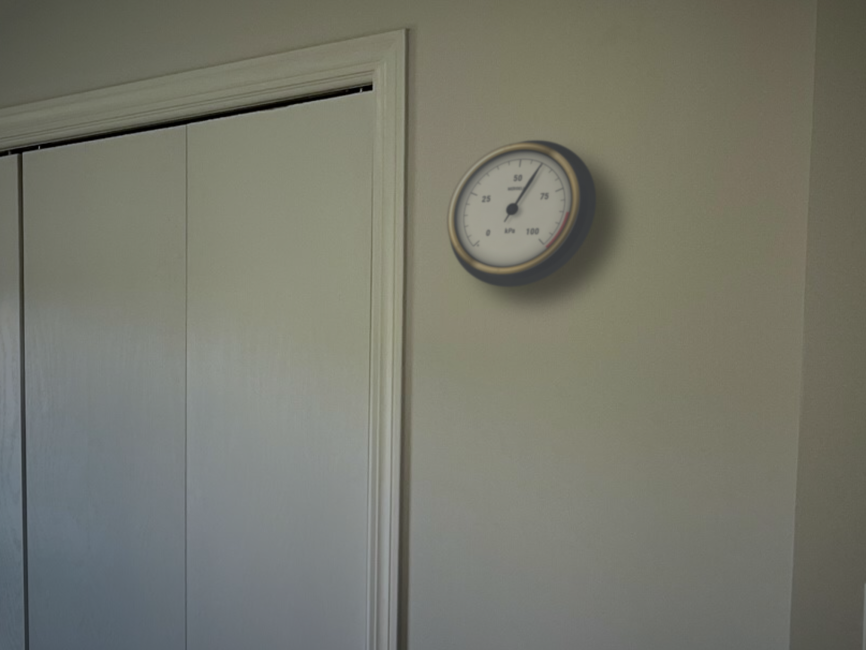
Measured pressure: 60 kPa
